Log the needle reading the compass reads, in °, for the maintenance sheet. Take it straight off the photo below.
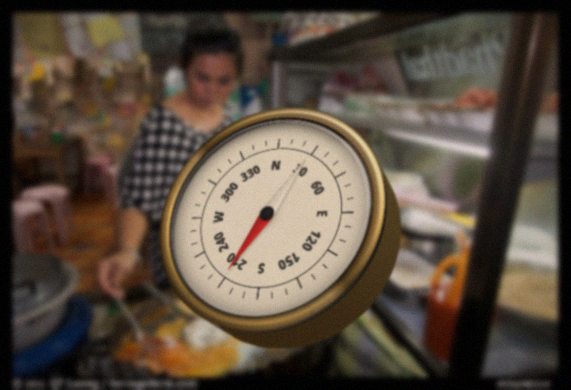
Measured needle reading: 210 °
